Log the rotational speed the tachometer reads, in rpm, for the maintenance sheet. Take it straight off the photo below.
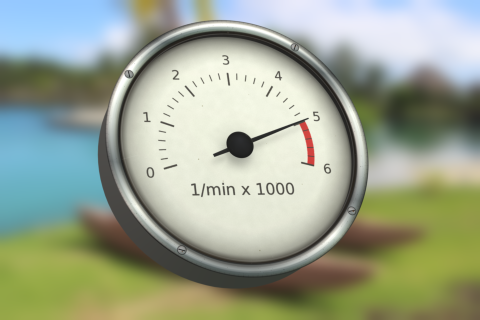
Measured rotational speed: 5000 rpm
